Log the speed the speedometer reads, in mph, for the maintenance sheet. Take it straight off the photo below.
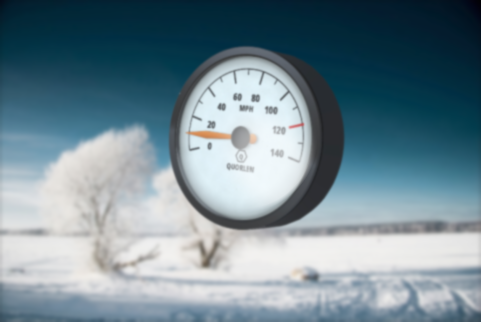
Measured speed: 10 mph
